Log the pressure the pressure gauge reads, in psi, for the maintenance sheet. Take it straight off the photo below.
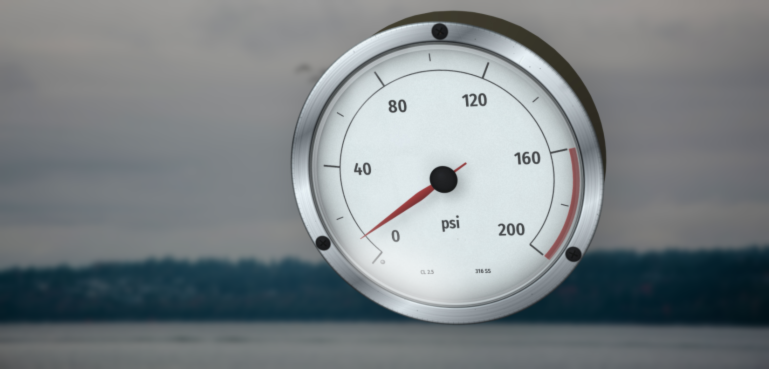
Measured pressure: 10 psi
